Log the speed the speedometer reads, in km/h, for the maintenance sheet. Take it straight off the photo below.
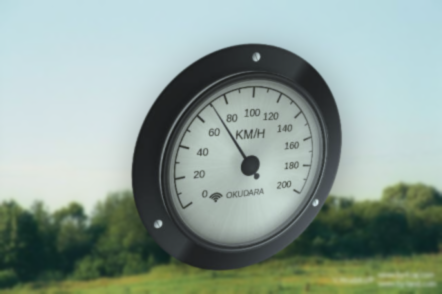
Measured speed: 70 km/h
